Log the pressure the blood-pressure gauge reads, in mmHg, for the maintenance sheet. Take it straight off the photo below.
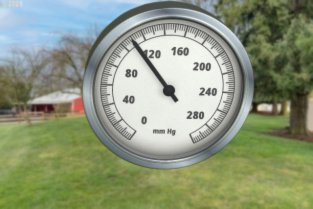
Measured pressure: 110 mmHg
